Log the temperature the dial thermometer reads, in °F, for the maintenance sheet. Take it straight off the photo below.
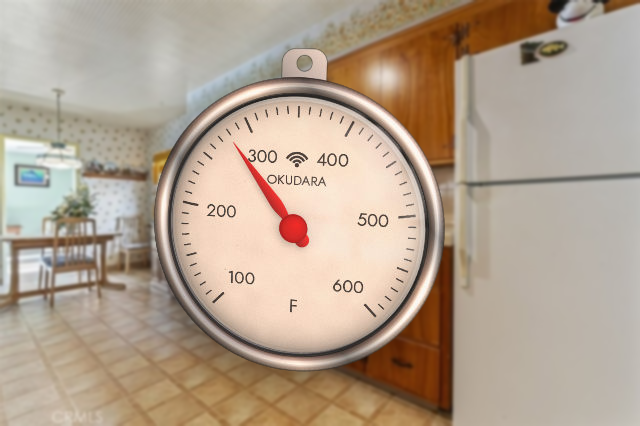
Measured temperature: 280 °F
